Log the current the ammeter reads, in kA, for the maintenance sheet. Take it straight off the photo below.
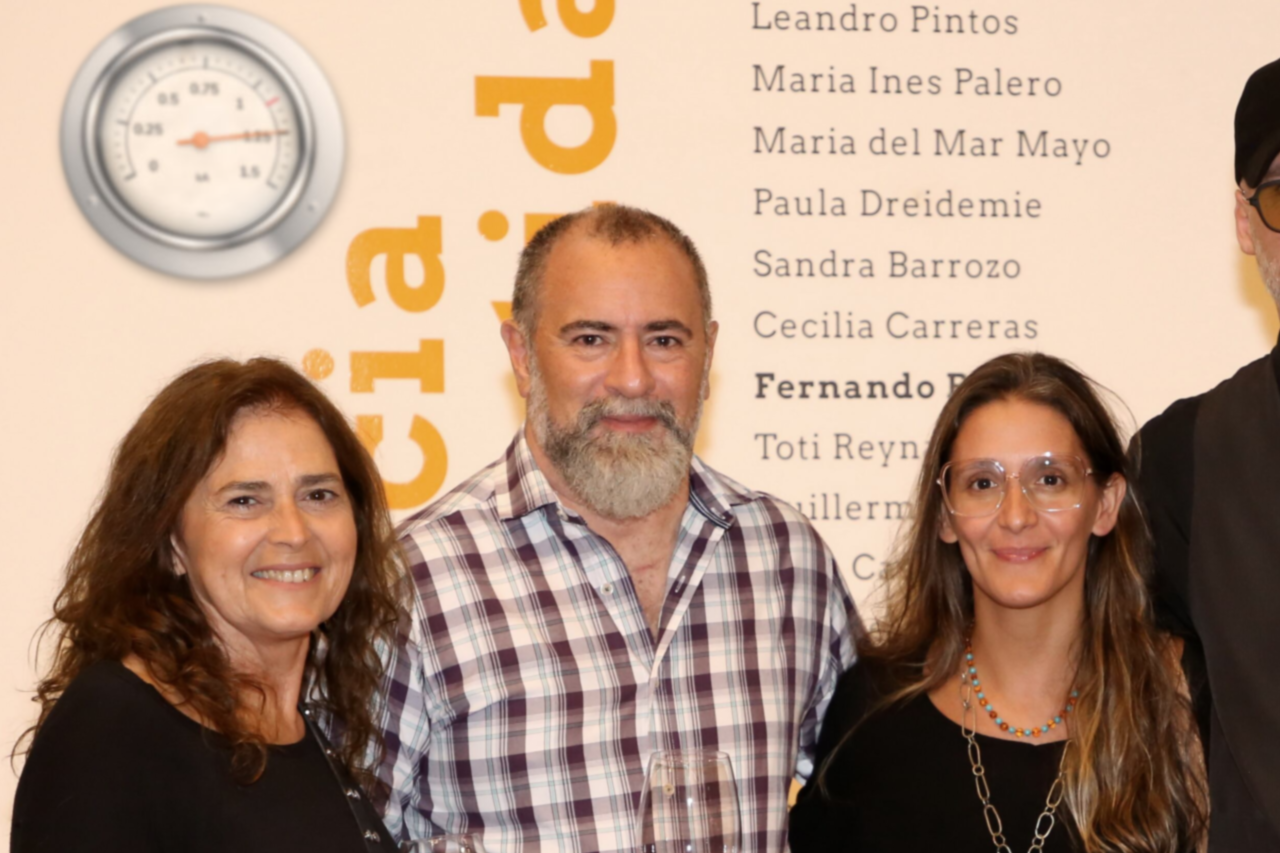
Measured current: 1.25 kA
